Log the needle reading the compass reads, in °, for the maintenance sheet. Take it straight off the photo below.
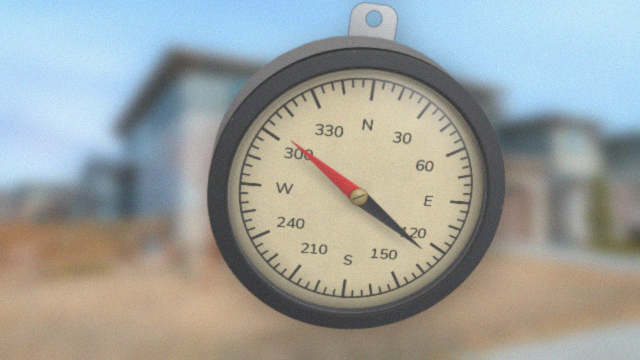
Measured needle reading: 305 °
